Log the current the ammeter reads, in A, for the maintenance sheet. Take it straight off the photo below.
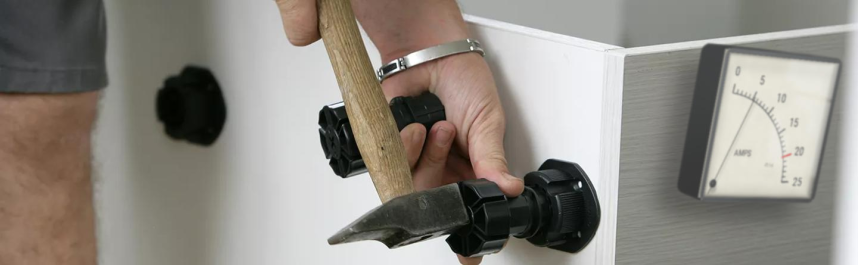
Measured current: 5 A
